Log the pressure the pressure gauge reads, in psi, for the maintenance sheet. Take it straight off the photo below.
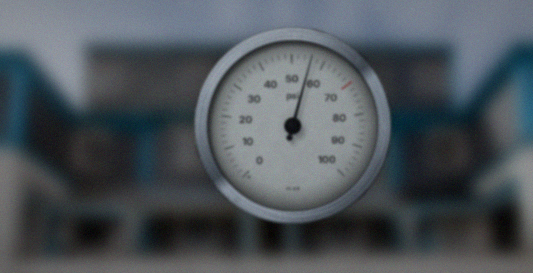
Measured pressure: 56 psi
